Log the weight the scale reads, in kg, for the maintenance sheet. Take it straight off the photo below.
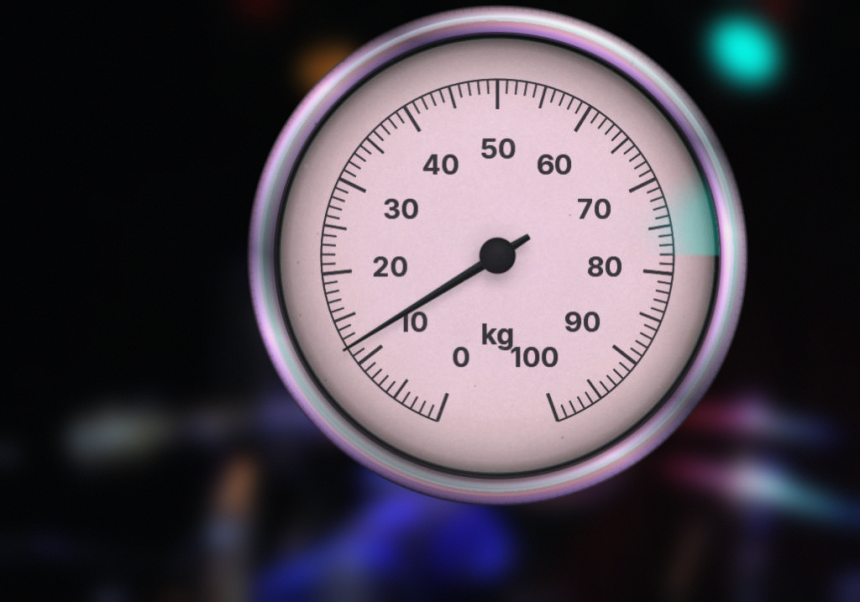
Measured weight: 12 kg
